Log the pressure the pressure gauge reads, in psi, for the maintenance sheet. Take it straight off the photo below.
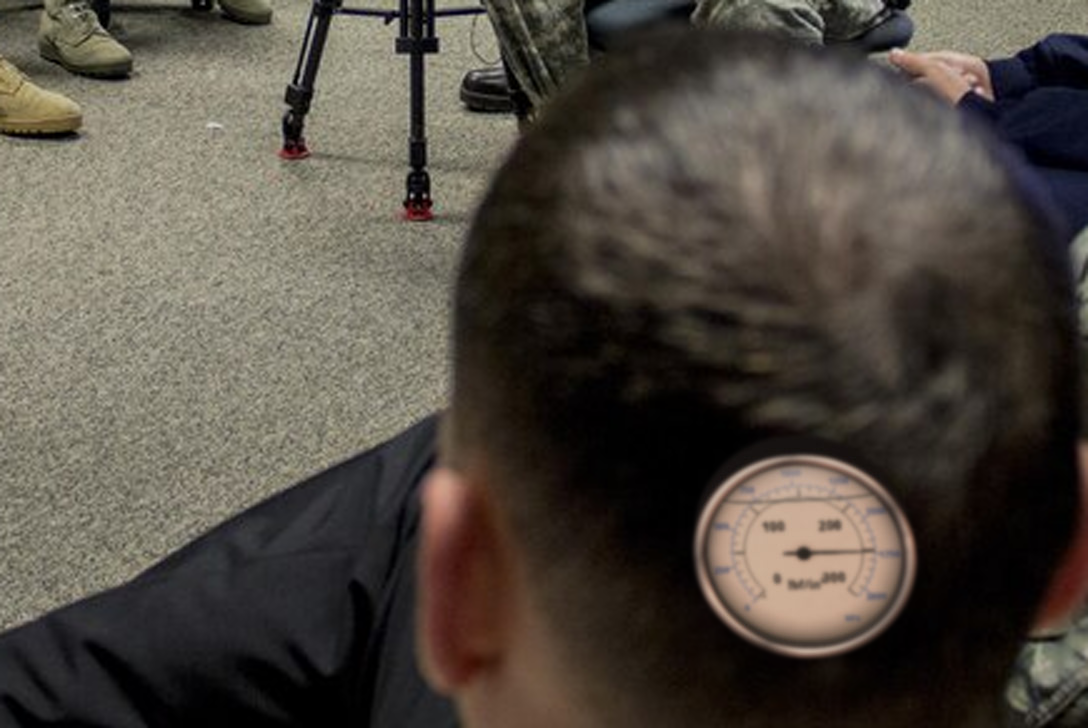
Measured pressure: 250 psi
